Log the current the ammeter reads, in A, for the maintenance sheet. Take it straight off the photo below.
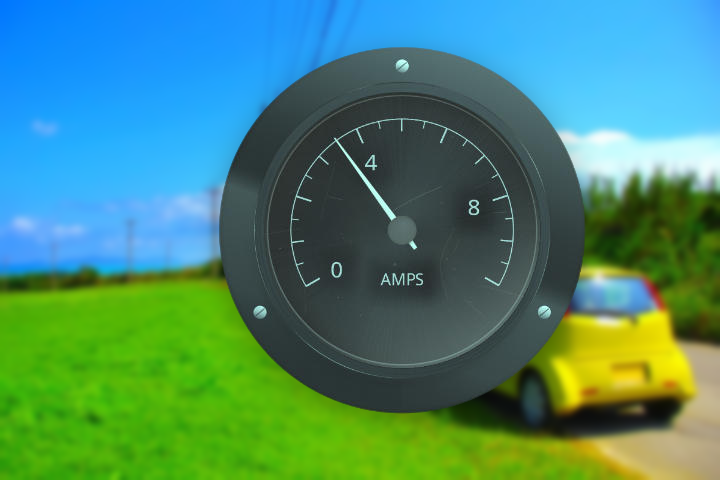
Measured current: 3.5 A
